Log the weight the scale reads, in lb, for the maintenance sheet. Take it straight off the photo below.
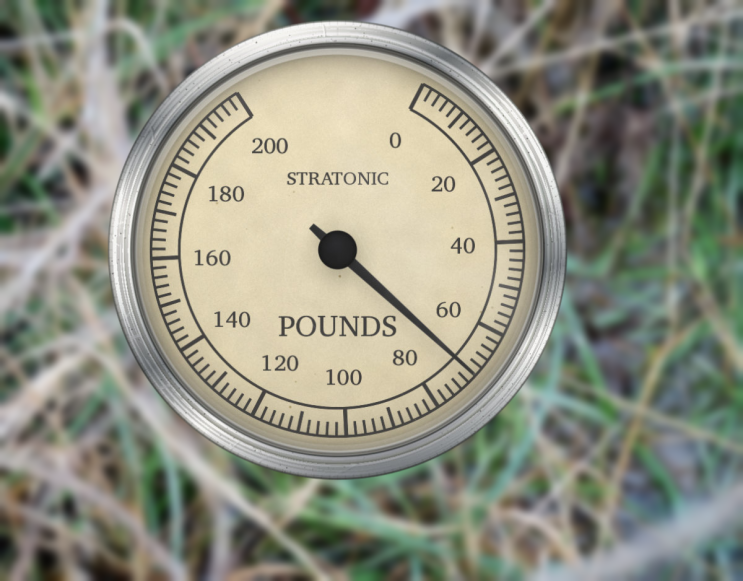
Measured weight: 70 lb
